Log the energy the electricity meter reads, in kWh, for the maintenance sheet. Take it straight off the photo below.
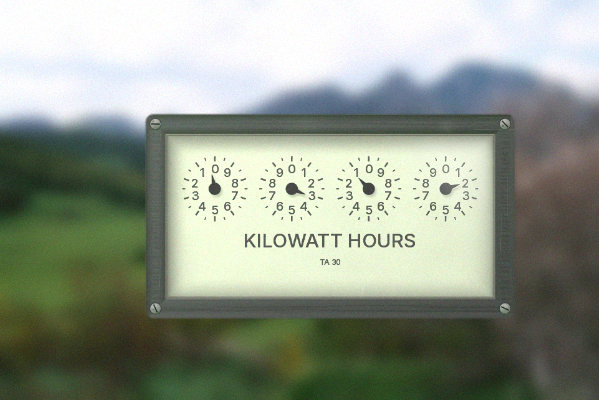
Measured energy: 312 kWh
